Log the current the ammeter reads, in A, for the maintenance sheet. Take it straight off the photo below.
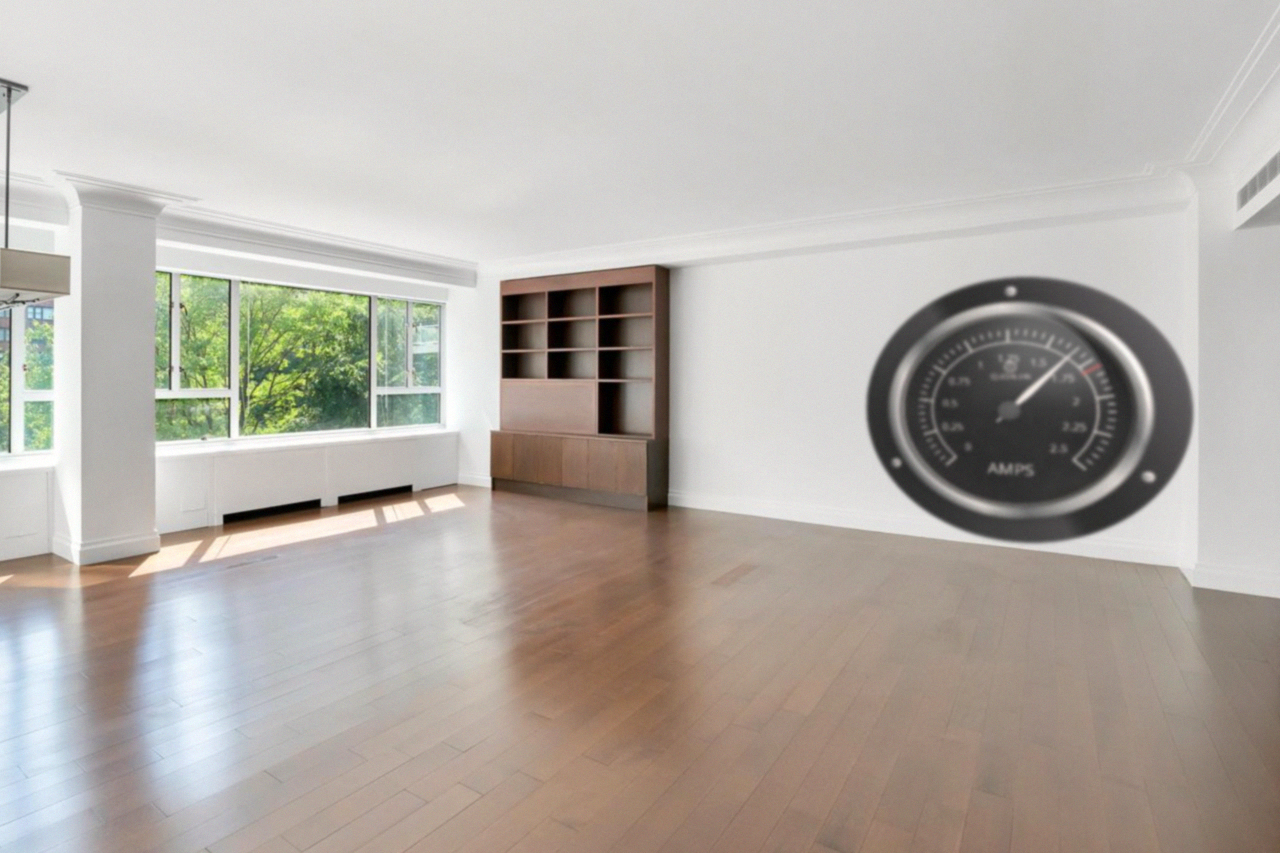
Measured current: 1.65 A
